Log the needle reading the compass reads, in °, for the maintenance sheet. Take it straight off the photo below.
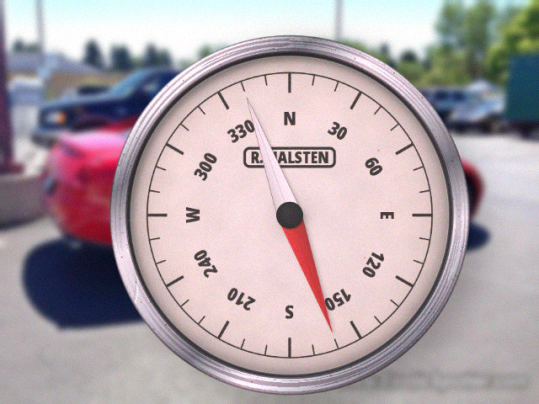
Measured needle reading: 160 °
